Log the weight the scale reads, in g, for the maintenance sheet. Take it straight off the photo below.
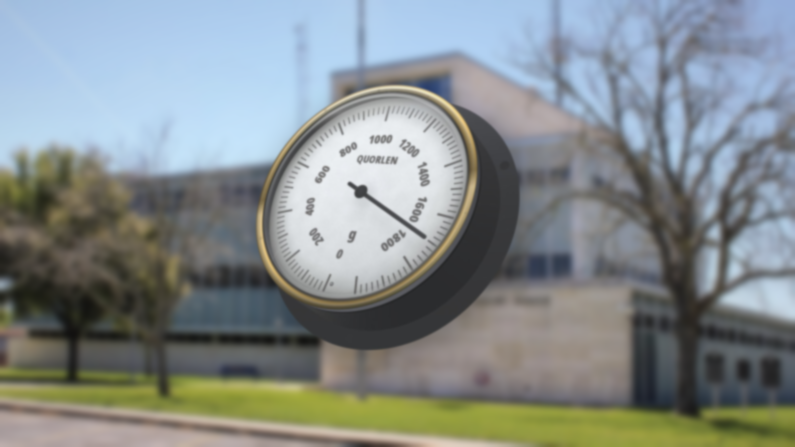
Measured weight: 1700 g
